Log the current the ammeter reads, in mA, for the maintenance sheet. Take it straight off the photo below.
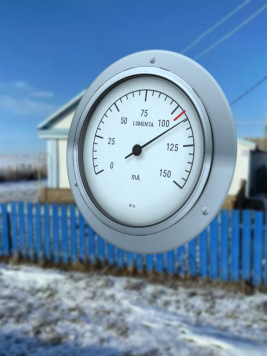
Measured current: 110 mA
